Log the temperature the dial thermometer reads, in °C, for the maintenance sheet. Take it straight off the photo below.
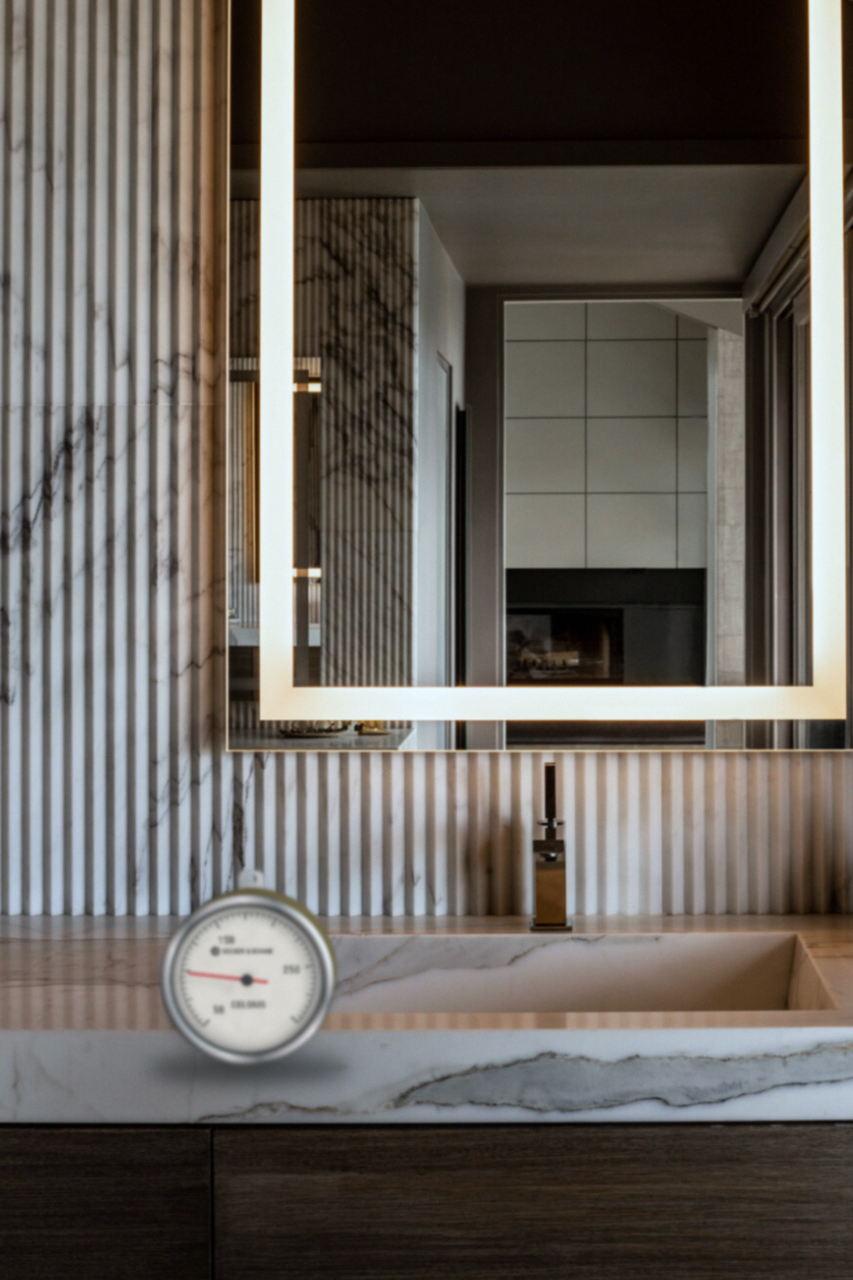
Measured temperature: 100 °C
